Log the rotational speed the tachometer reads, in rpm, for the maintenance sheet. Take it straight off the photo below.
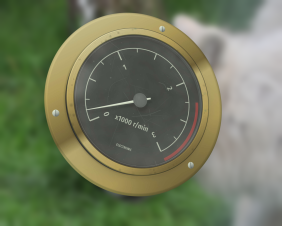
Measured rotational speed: 125 rpm
